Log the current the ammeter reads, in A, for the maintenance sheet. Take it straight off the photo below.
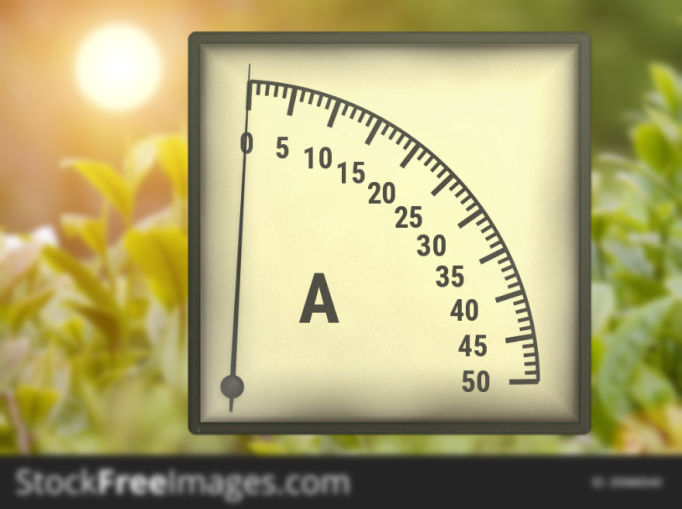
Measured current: 0 A
